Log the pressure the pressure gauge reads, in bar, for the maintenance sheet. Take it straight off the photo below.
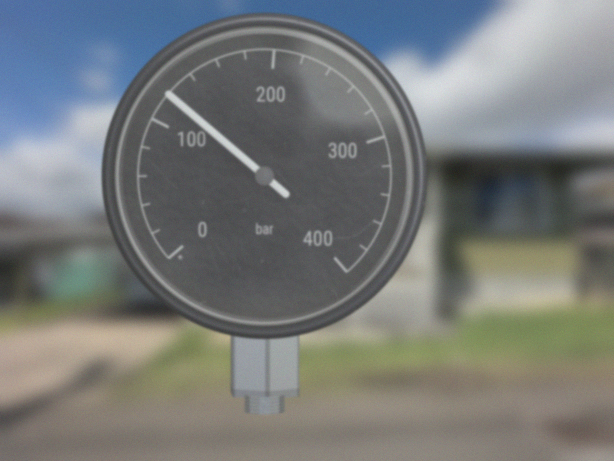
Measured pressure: 120 bar
